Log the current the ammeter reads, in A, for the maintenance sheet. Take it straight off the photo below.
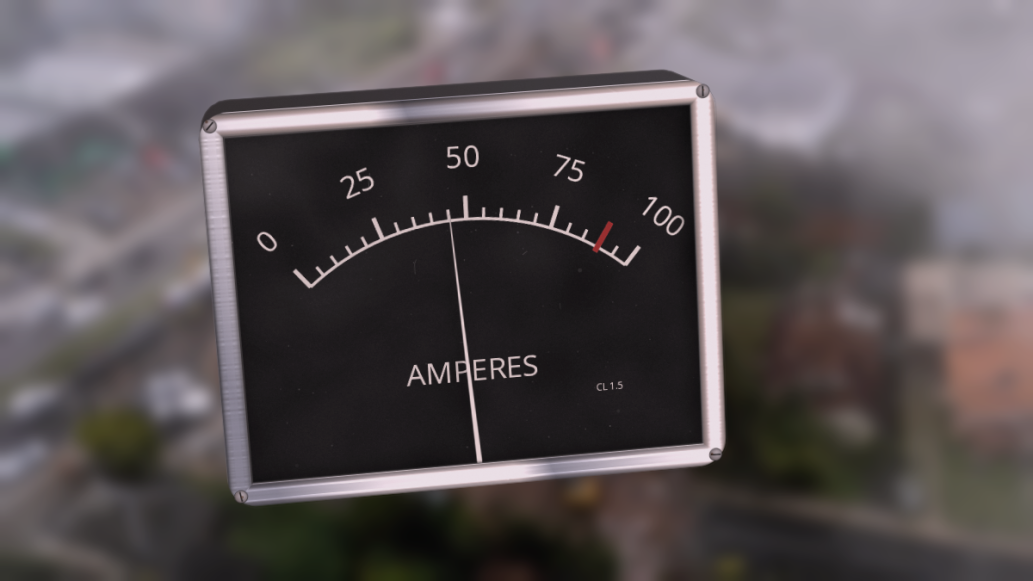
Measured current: 45 A
